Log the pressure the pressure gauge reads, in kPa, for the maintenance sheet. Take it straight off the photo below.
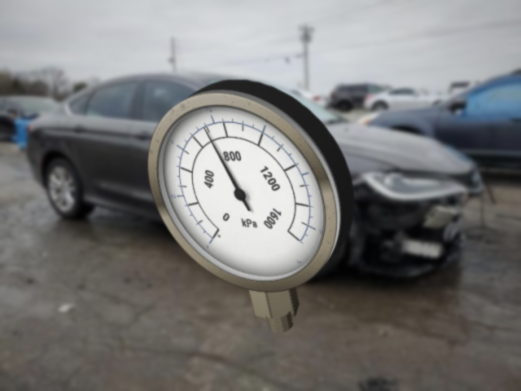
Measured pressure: 700 kPa
